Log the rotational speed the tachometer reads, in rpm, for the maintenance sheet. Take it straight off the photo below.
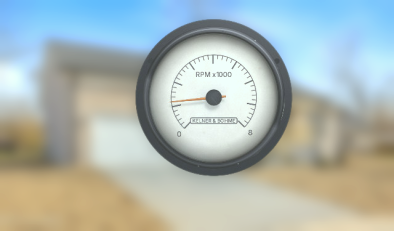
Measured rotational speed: 1200 rpm
